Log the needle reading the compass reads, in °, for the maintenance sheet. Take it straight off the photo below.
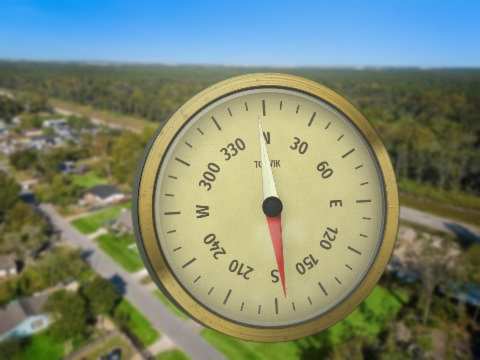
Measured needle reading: 175 °
